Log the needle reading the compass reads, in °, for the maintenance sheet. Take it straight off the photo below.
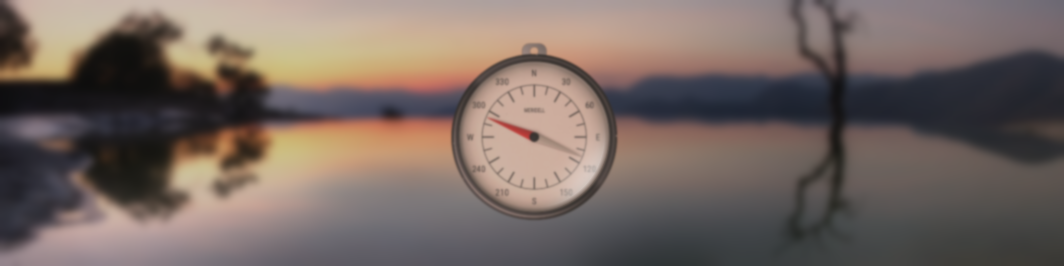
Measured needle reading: 292.5 °
